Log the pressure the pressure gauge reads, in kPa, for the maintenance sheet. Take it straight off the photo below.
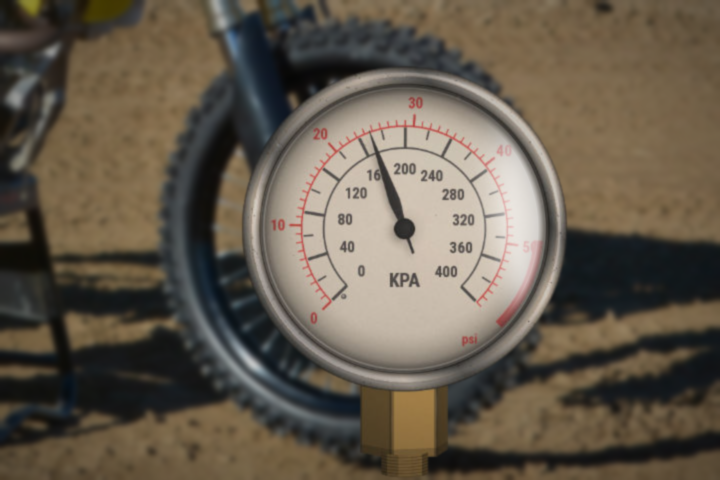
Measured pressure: 170 kPa
